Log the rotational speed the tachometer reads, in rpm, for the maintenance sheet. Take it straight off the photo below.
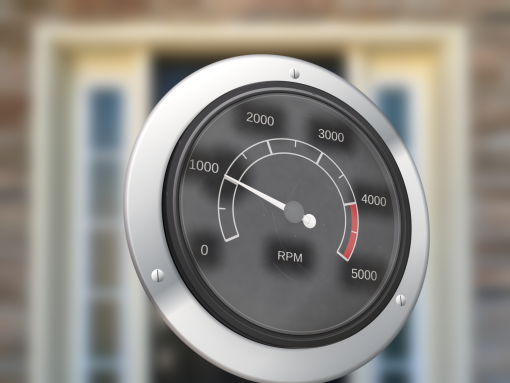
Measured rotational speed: 1000 rpm
